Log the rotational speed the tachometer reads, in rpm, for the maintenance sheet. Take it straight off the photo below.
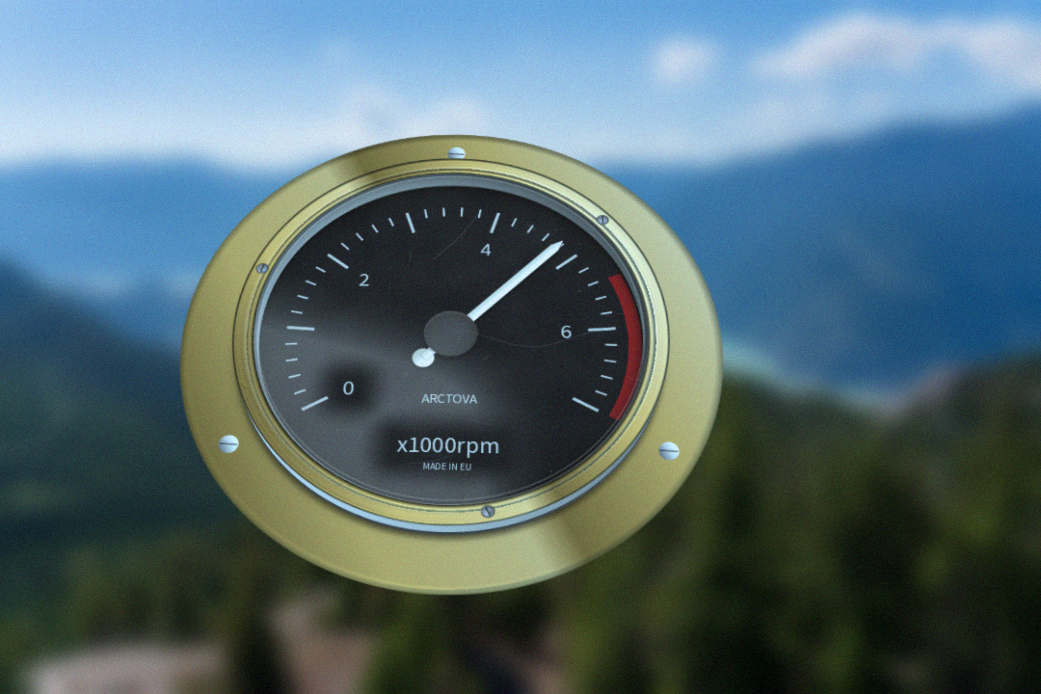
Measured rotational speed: 4800 rpm
